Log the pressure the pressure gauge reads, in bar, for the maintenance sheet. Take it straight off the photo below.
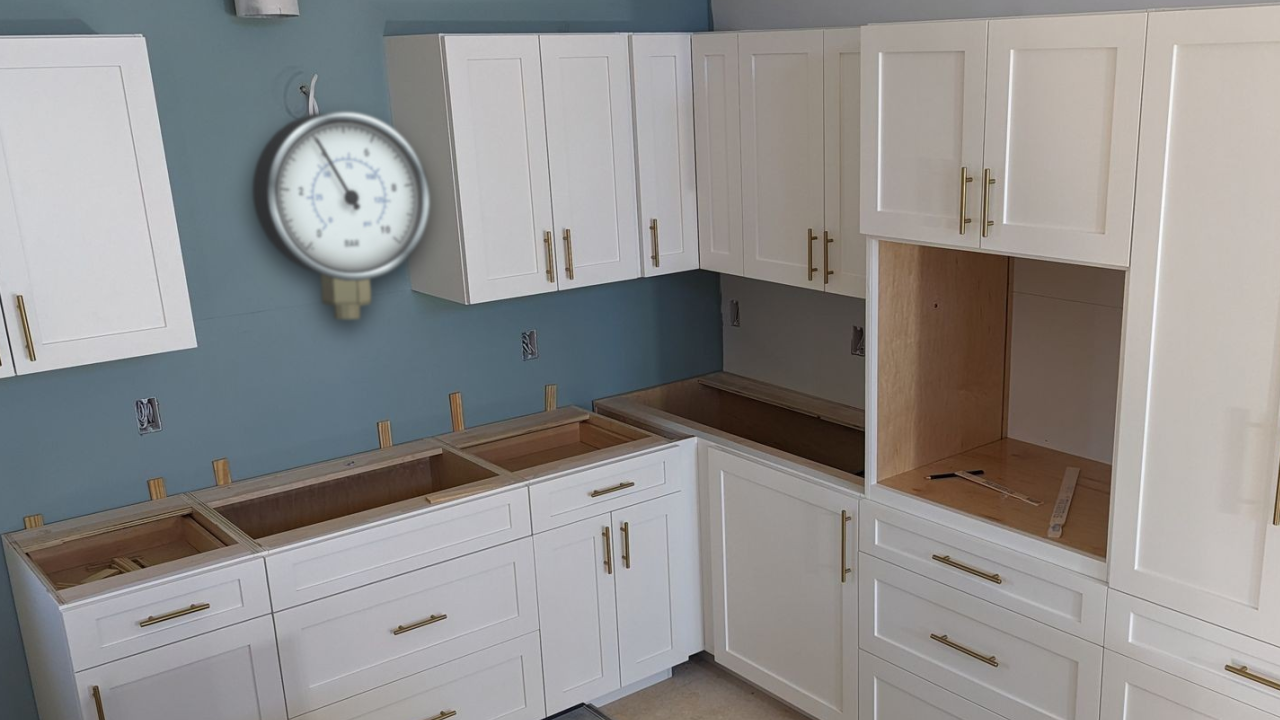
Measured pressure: 4 bar
